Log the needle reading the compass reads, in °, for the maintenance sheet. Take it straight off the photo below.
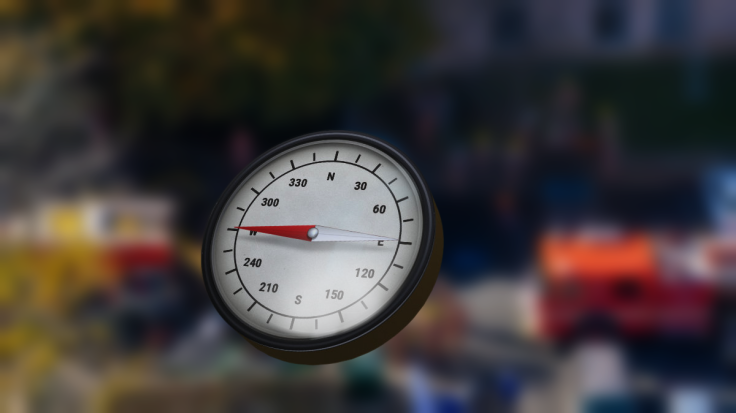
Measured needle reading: 270 °
